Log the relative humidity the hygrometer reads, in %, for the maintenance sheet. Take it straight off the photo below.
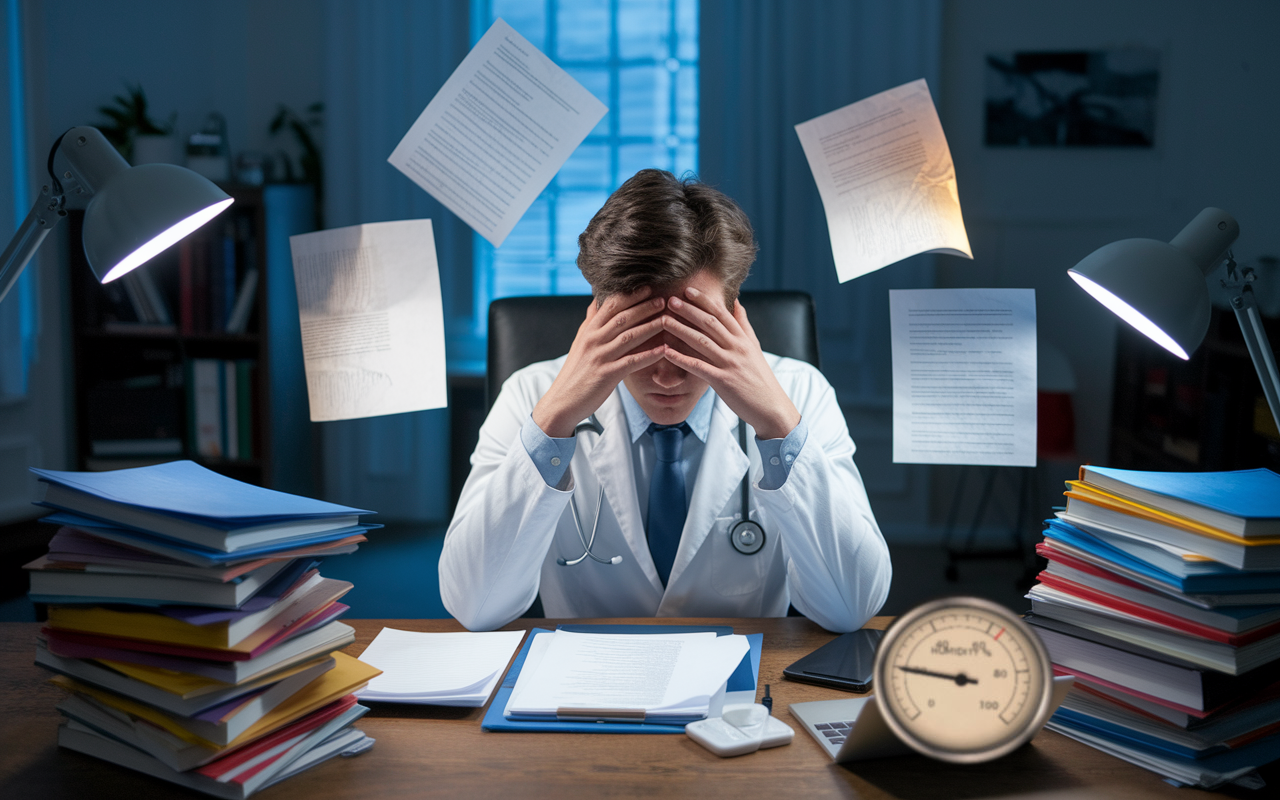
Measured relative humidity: 20 %
